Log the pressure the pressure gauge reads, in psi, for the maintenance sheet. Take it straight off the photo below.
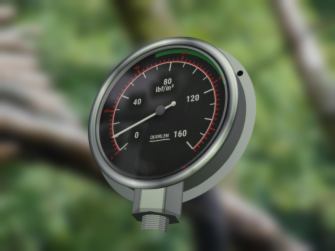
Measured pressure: 10 psi
